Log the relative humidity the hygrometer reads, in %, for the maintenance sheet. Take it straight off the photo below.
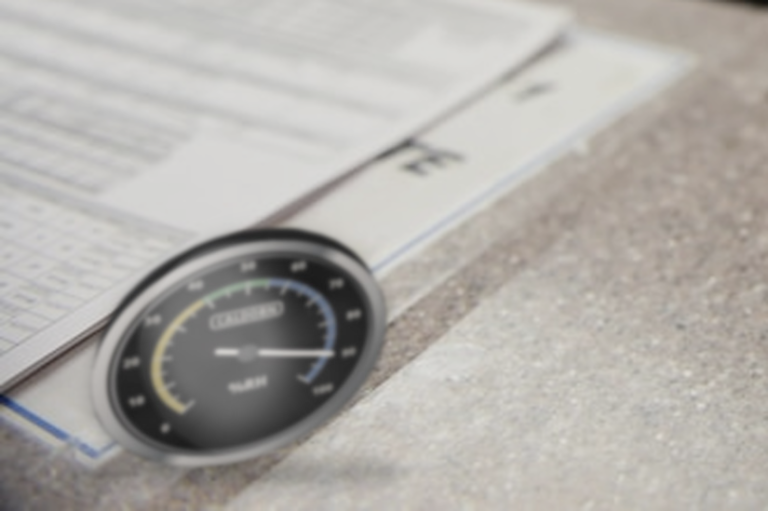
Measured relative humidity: 90 %
